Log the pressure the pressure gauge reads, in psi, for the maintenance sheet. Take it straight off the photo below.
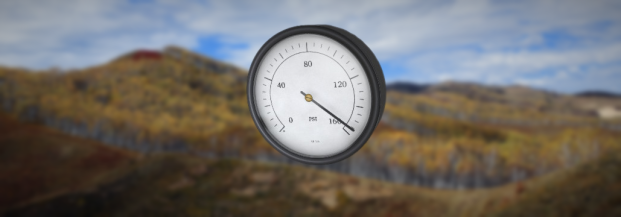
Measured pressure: 155 psi
